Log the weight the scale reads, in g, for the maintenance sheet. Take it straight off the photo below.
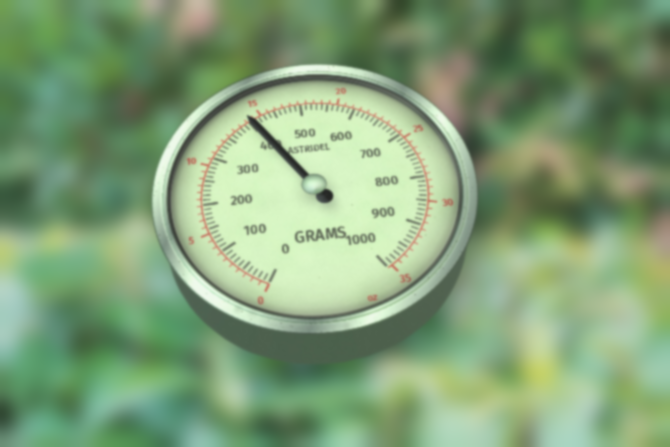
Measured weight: 400 g
